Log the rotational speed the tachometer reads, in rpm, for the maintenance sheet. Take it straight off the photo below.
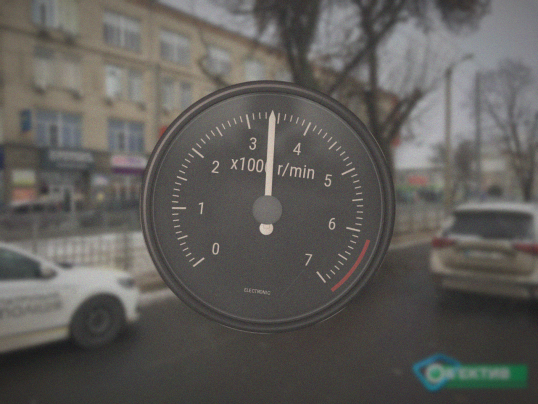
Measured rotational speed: 3400 rpm
